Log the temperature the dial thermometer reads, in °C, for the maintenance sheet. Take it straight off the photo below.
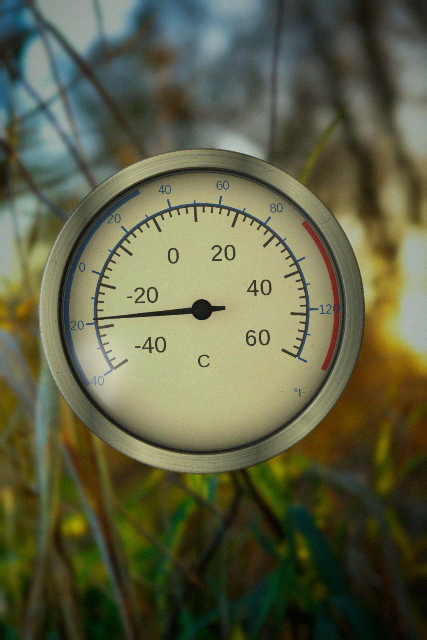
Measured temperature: -28 °C
